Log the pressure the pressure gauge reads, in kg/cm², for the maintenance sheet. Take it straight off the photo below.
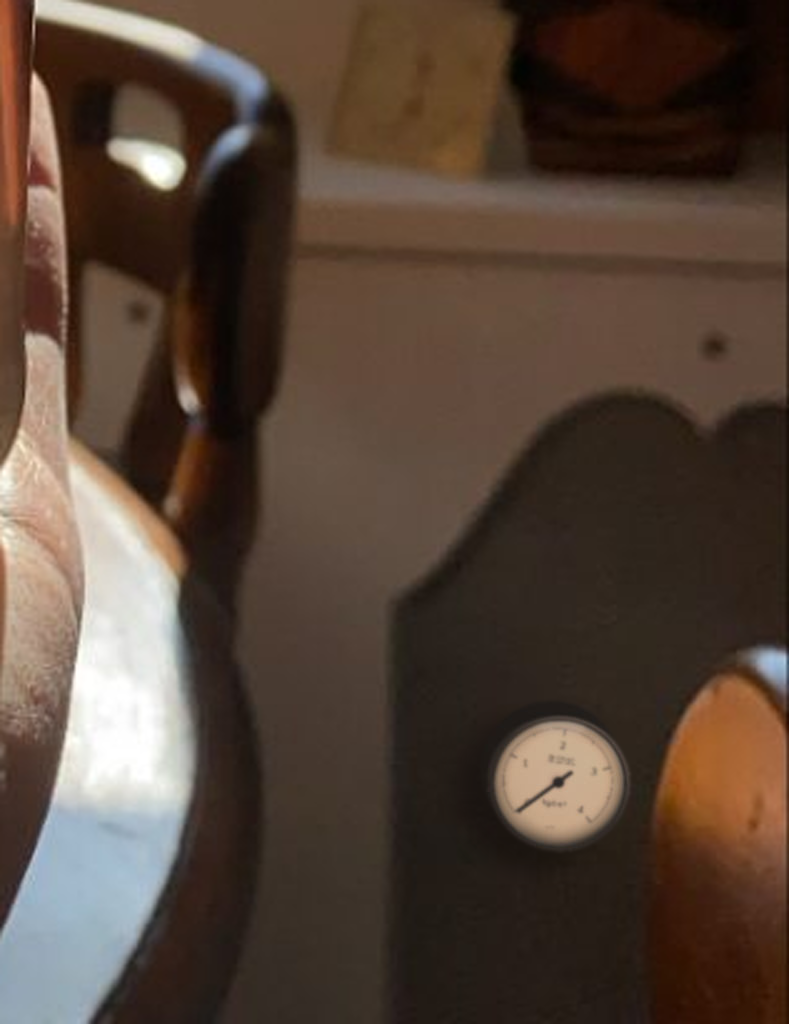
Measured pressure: 0 kg/cm²
